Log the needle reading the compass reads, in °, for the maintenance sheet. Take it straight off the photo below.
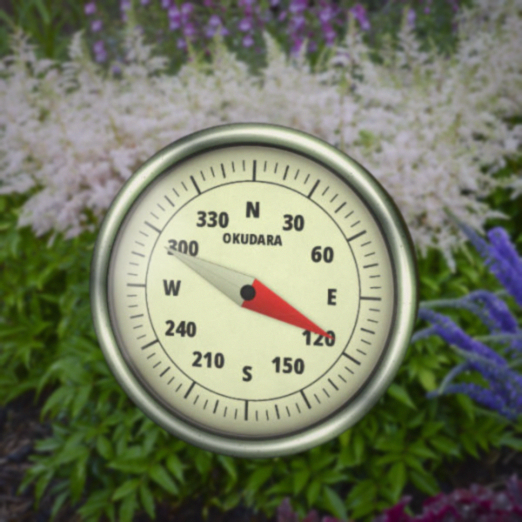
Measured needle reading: 115 °
